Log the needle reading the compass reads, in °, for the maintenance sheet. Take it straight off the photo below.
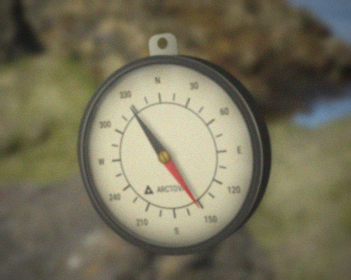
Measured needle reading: 150 °
